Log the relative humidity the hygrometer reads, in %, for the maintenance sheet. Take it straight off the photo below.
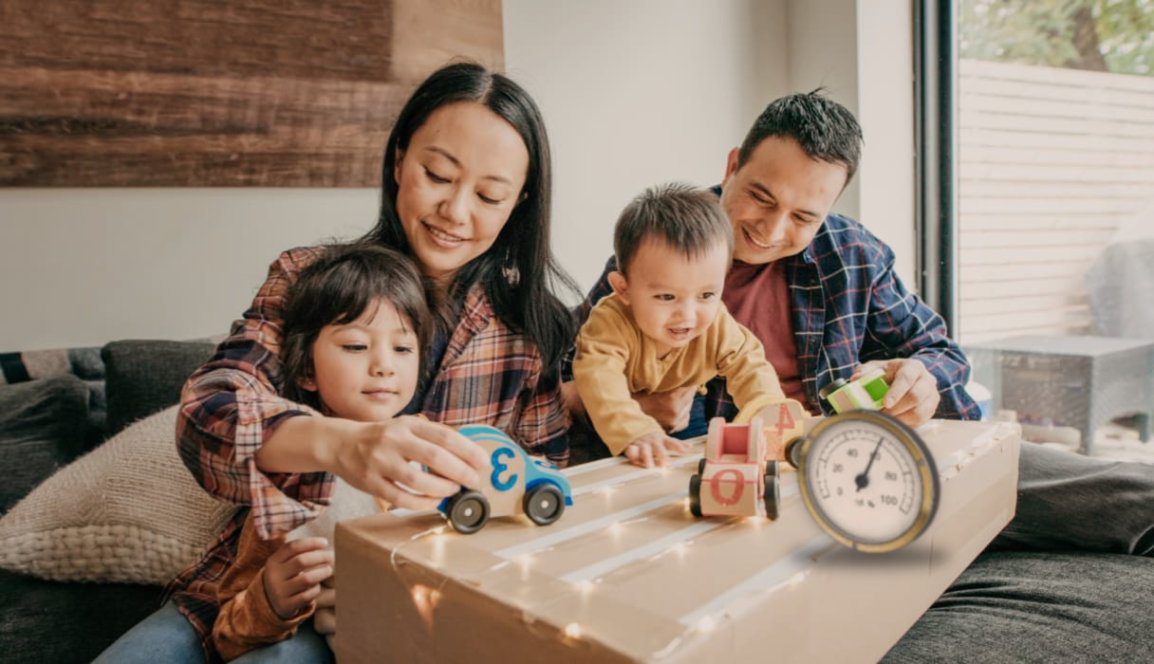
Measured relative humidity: 60 %
